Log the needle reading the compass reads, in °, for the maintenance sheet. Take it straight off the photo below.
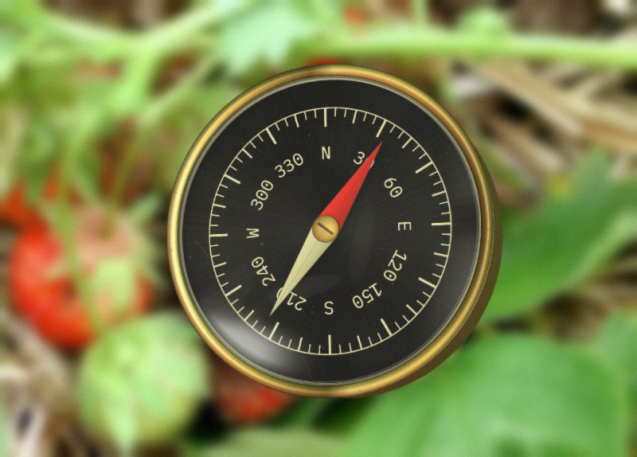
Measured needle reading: 35 °
